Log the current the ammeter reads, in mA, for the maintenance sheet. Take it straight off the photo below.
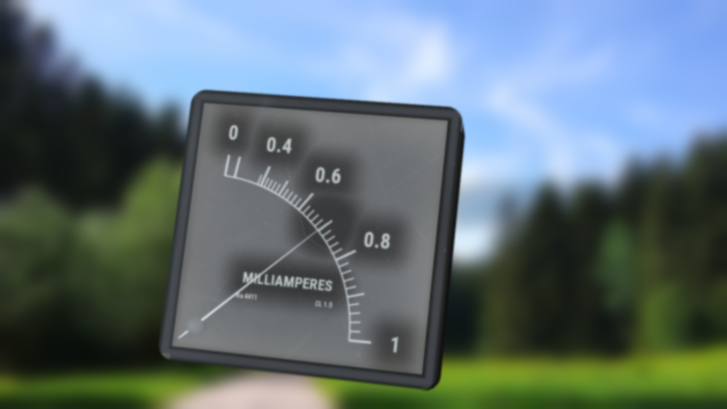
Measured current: 0.7 mA
